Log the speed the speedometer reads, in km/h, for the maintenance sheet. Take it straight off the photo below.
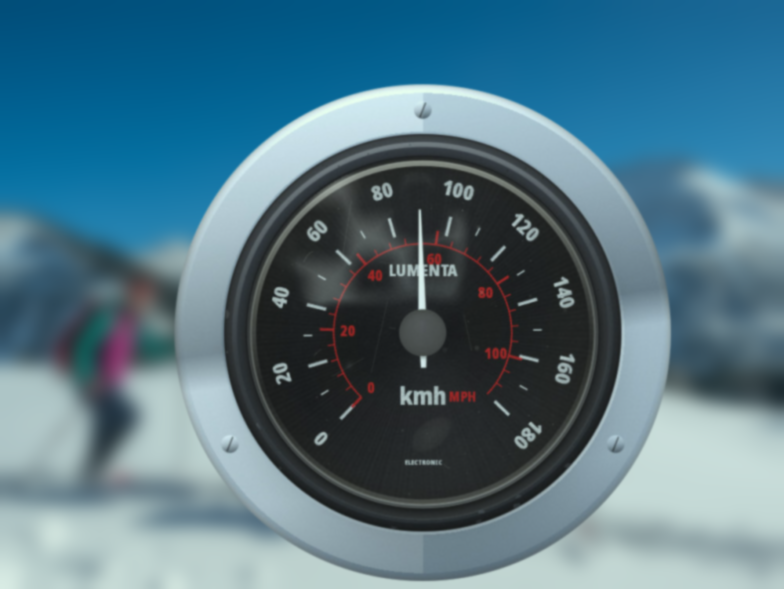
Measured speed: 90 km/h
